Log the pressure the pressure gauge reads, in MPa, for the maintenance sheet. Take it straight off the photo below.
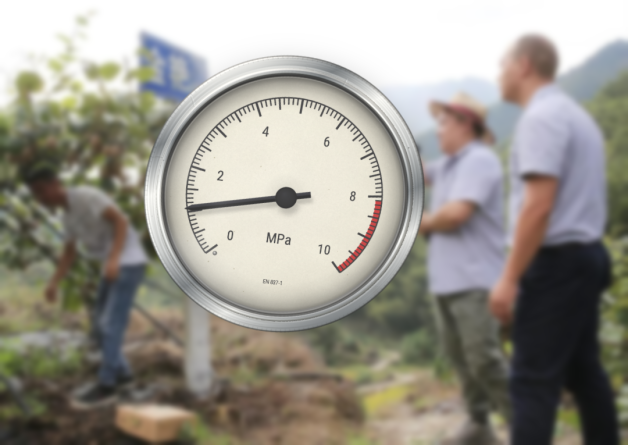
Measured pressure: 1.1 MPa
